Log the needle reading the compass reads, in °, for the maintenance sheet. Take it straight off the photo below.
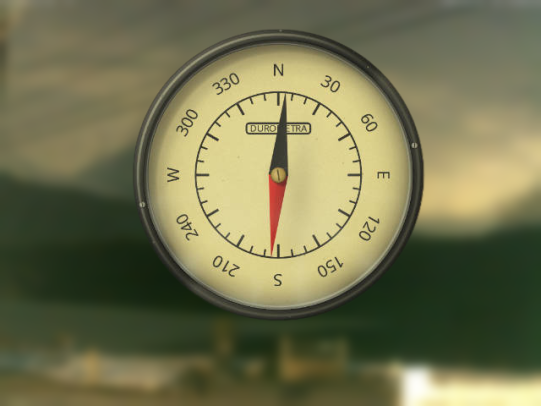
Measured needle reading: 185 °
